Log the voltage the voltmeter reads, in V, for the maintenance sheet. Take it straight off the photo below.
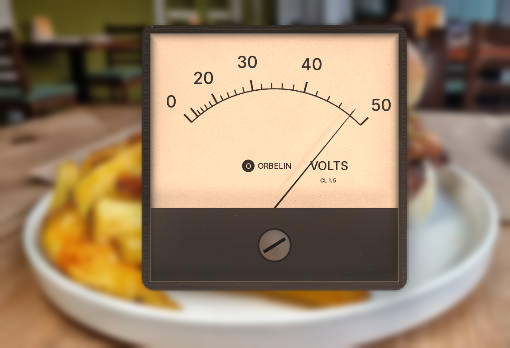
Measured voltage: 48 V
